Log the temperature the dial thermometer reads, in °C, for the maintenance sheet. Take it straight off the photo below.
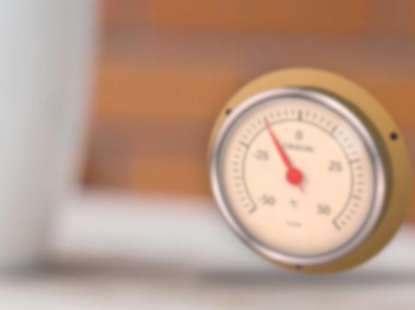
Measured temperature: -12.5 °C
